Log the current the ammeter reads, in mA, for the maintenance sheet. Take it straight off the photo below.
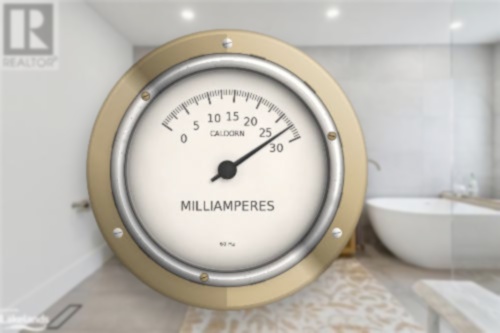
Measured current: 27.5 mA
